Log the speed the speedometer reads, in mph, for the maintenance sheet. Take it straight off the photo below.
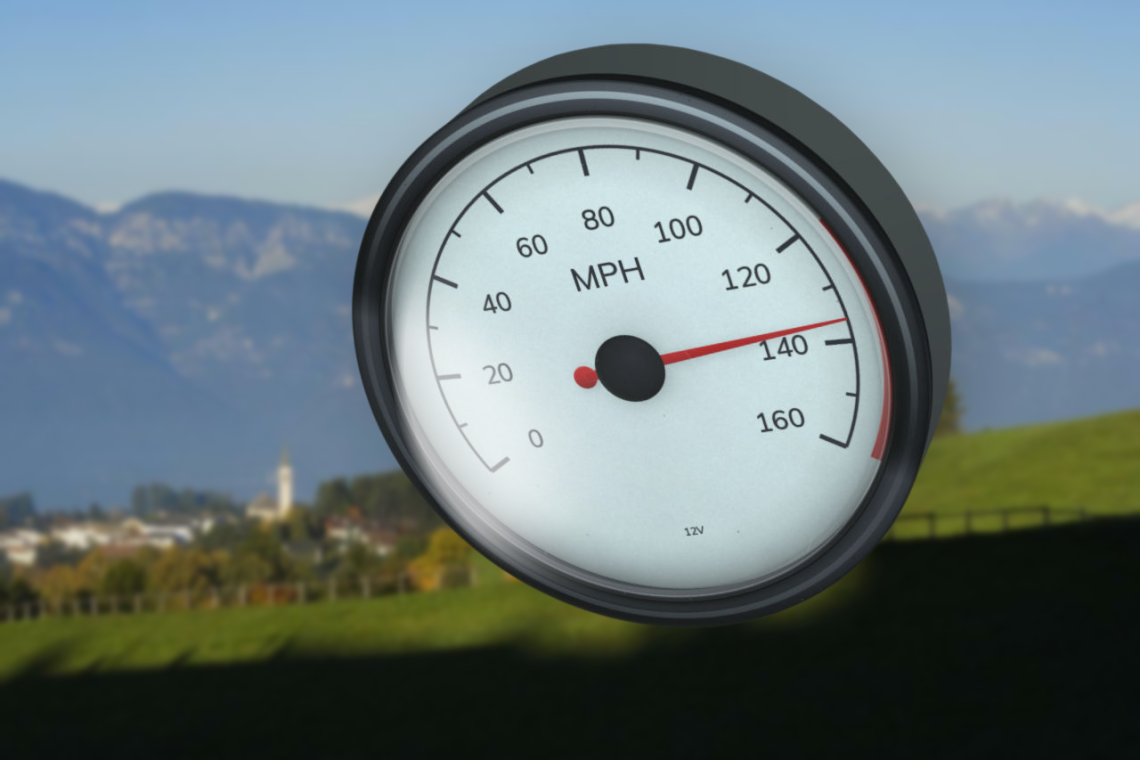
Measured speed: 135 mph
